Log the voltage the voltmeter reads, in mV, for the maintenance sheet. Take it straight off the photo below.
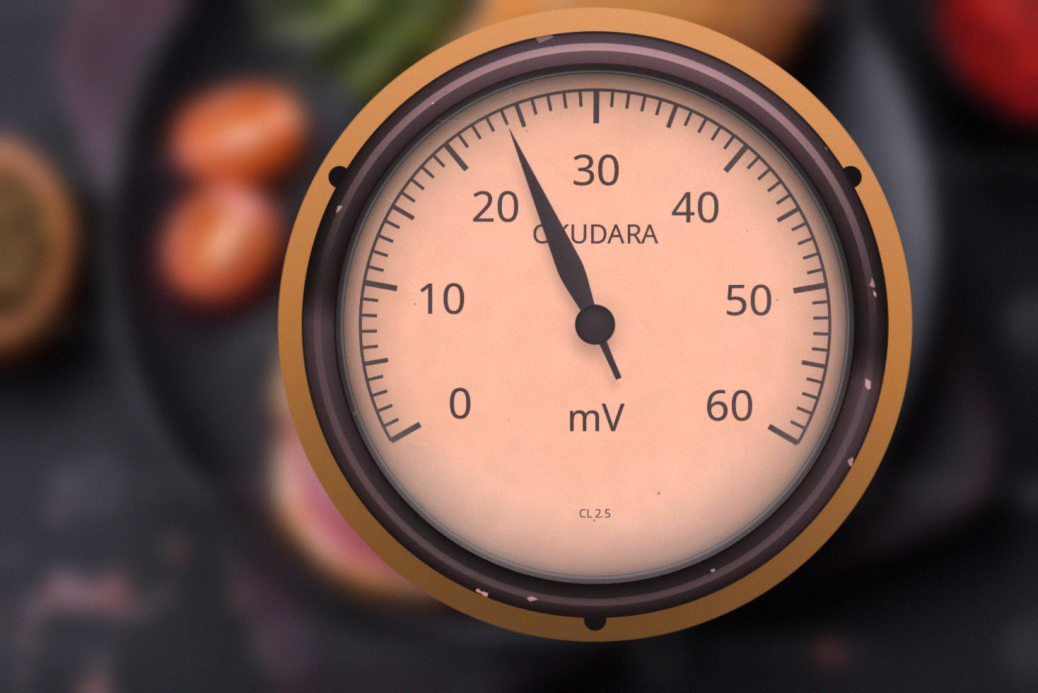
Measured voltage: 24 mV
